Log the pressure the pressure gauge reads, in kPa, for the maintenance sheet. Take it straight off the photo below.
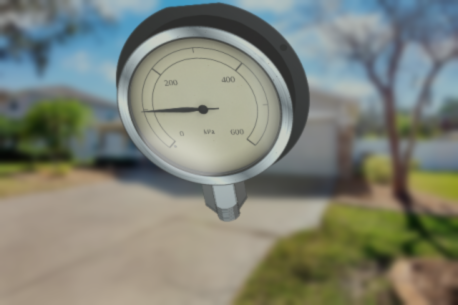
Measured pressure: 100 kPa
